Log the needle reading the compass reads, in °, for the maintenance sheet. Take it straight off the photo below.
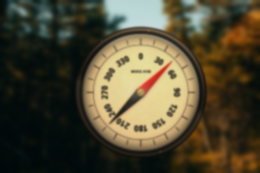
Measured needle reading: 45 °
